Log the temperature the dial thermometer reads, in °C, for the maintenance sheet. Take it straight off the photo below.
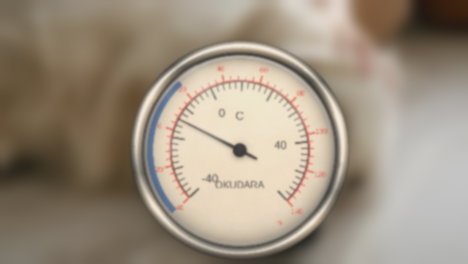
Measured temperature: -14 °C
